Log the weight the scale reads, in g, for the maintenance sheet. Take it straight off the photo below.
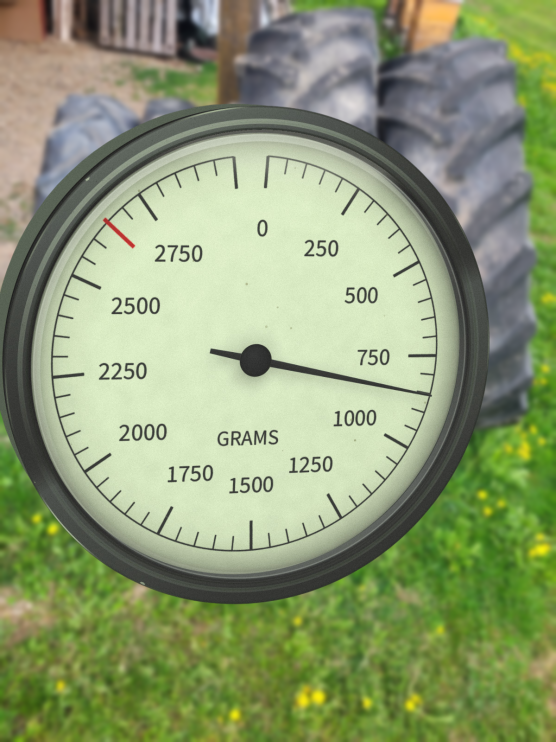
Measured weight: 850 g
